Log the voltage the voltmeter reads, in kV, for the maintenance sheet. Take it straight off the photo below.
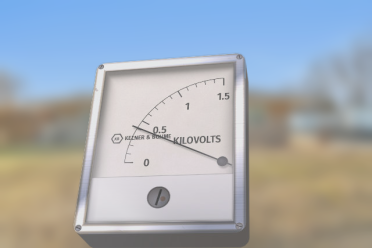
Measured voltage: 0.4 kV
